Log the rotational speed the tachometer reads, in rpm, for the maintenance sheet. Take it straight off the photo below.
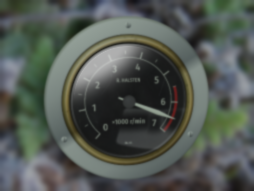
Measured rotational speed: 6500 rpm
